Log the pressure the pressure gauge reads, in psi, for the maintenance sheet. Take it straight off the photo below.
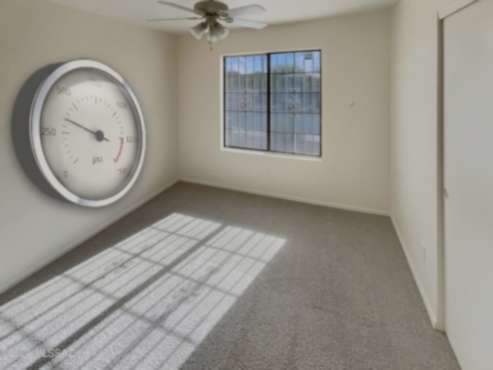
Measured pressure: 350 psi
